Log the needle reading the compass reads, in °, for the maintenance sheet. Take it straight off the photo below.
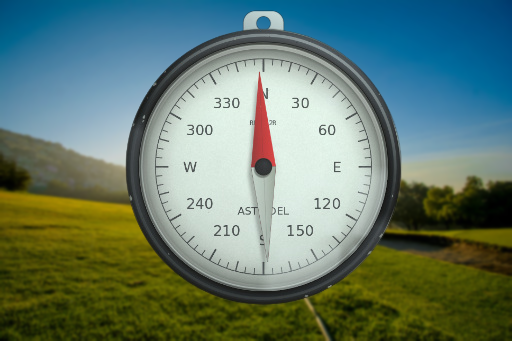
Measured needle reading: 357.5 °
